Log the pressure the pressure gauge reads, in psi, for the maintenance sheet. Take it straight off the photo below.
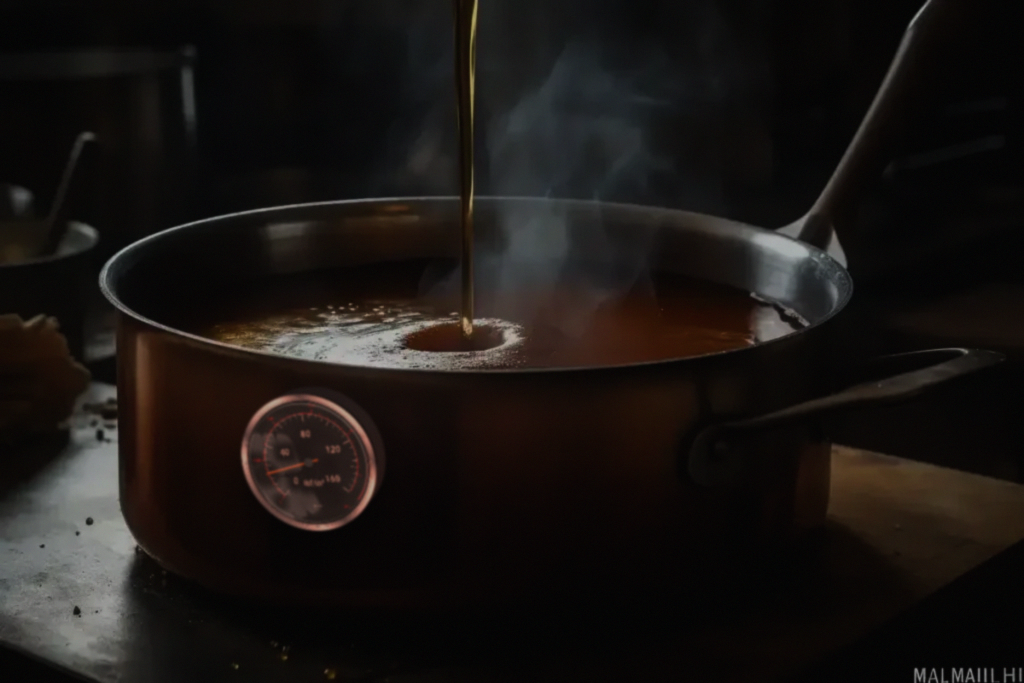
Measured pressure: 20 psi
